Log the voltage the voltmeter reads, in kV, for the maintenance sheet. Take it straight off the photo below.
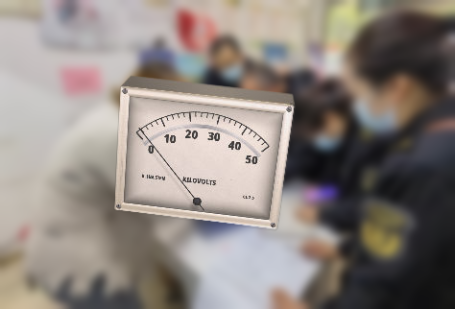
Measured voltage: 2 kV
